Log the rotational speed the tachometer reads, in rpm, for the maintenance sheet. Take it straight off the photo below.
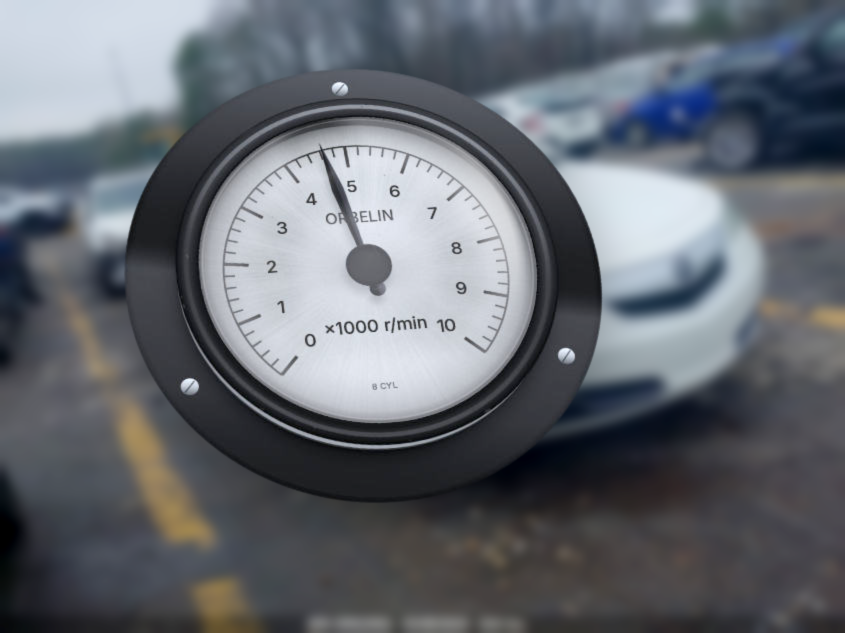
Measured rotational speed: 4600 rpm
